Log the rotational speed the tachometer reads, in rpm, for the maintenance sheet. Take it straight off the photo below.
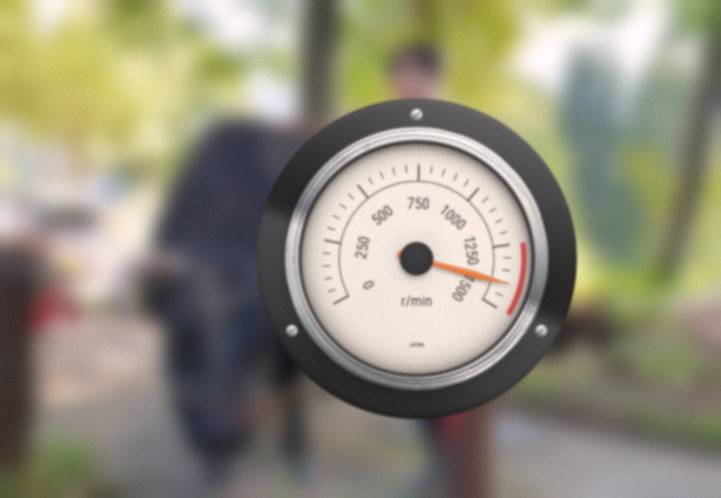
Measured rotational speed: 1400 rpm
